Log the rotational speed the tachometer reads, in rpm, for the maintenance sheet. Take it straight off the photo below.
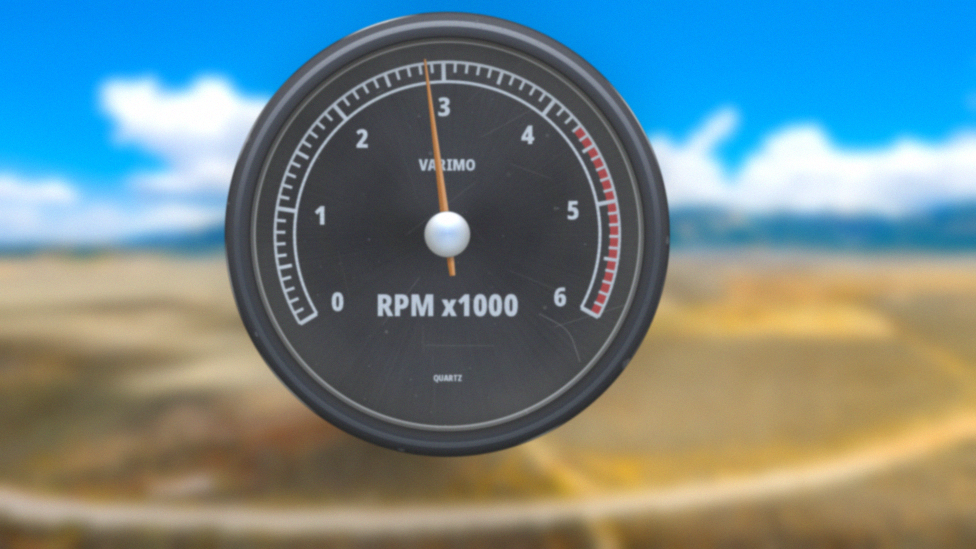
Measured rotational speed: 2850 rpm
